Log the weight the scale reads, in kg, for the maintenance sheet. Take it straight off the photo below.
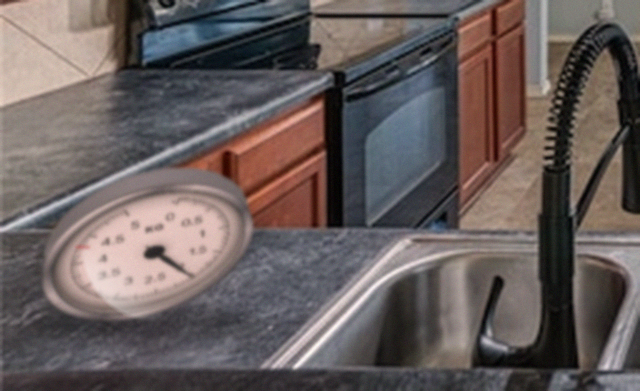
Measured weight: 2 kg
